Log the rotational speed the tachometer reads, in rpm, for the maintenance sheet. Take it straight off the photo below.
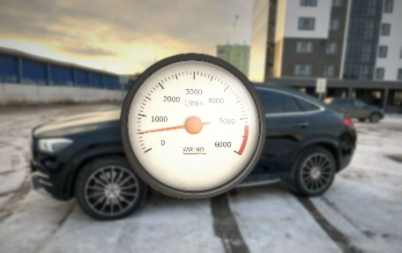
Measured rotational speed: 500 rpm
